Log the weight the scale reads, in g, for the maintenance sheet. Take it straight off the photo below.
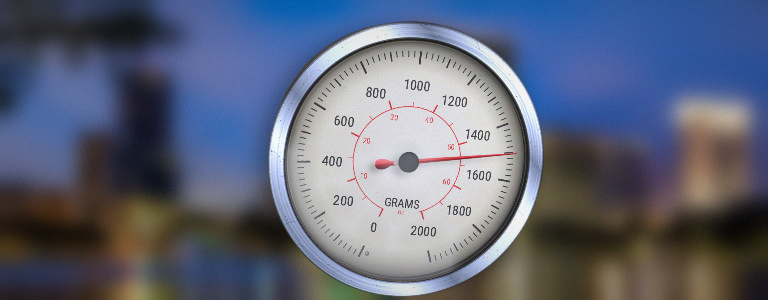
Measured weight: 1500 g
